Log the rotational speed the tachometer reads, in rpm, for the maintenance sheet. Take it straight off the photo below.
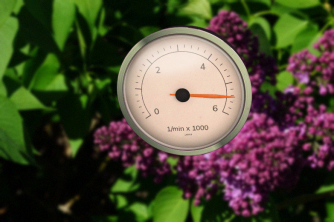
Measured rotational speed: 5400 rpm
